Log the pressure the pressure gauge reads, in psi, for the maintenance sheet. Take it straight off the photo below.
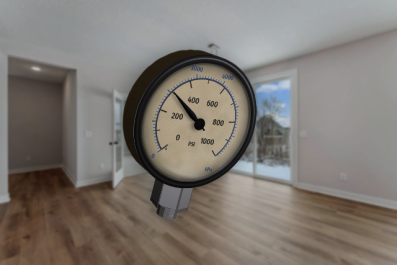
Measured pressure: 300 psi
